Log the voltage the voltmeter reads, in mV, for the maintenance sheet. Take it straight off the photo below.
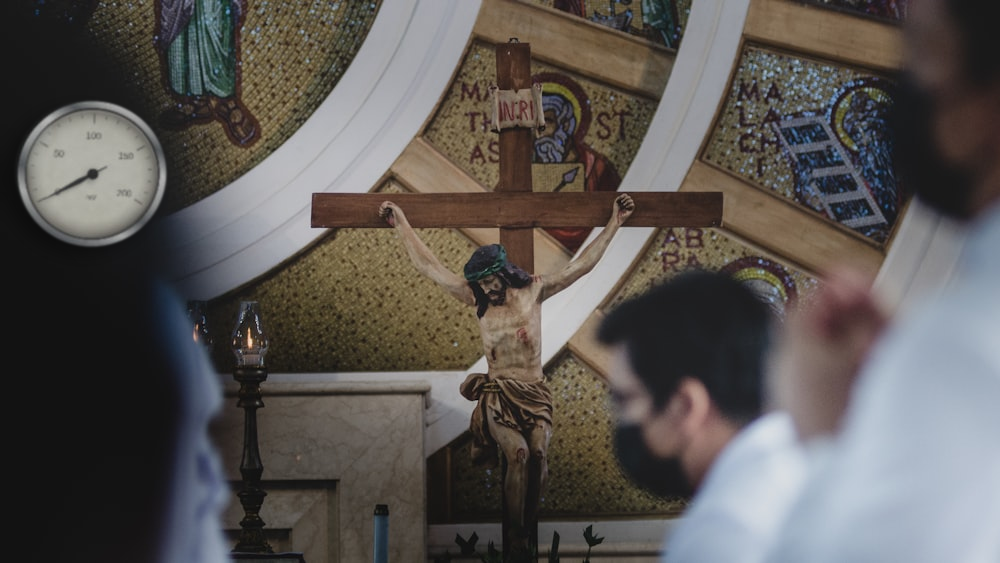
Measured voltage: 0 mV
